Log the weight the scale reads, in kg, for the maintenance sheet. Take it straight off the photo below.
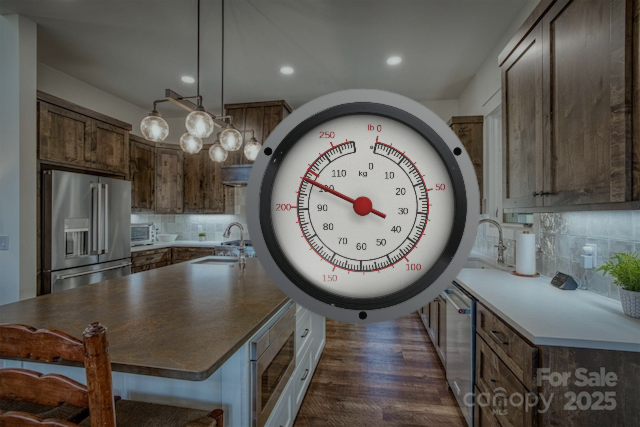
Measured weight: 100 kg
